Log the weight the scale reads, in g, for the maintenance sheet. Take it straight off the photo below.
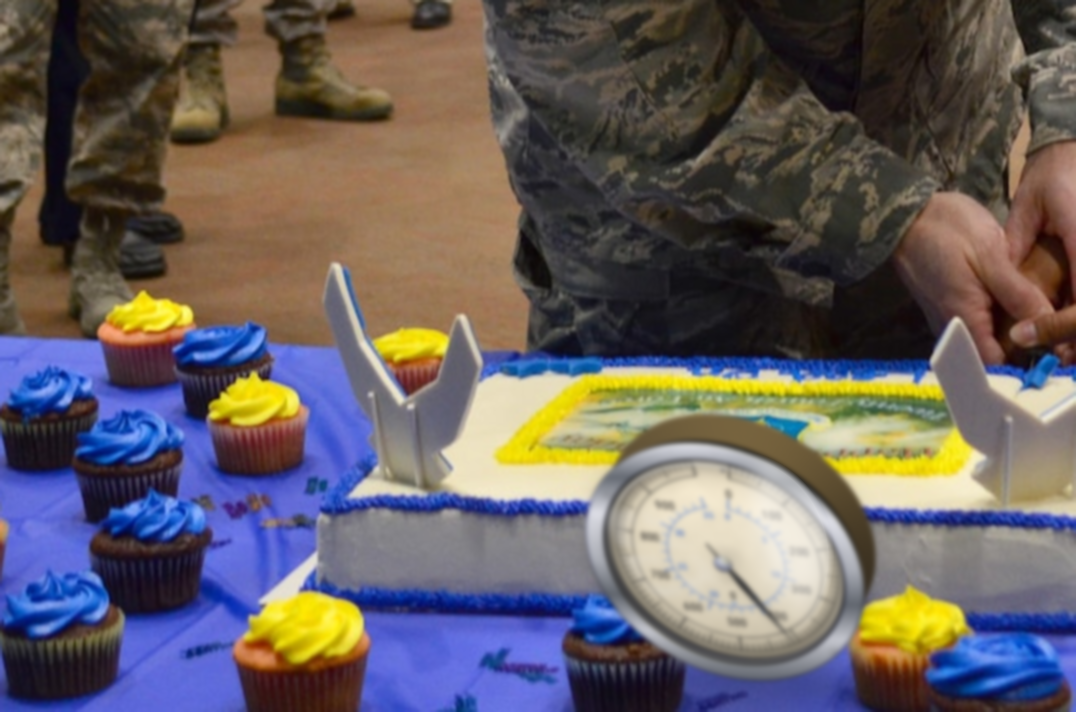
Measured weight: 400 g
